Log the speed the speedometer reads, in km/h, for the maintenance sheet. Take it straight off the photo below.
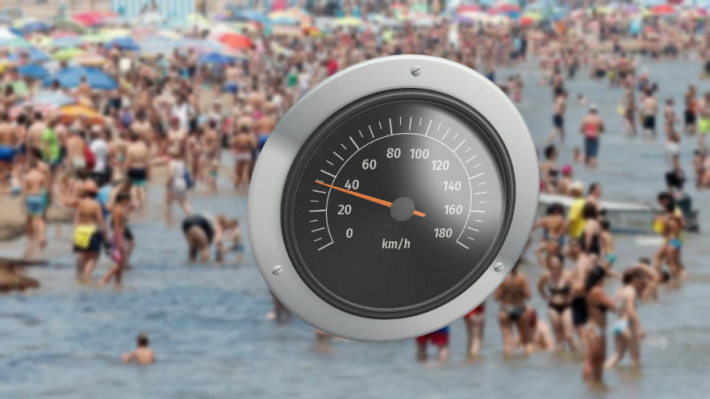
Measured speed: 35 km/h
